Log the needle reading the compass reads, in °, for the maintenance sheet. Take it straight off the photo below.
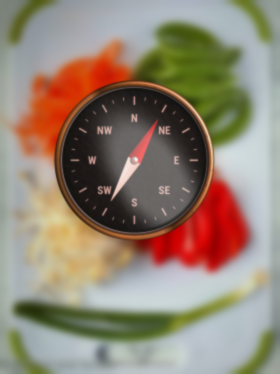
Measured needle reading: 30 °
